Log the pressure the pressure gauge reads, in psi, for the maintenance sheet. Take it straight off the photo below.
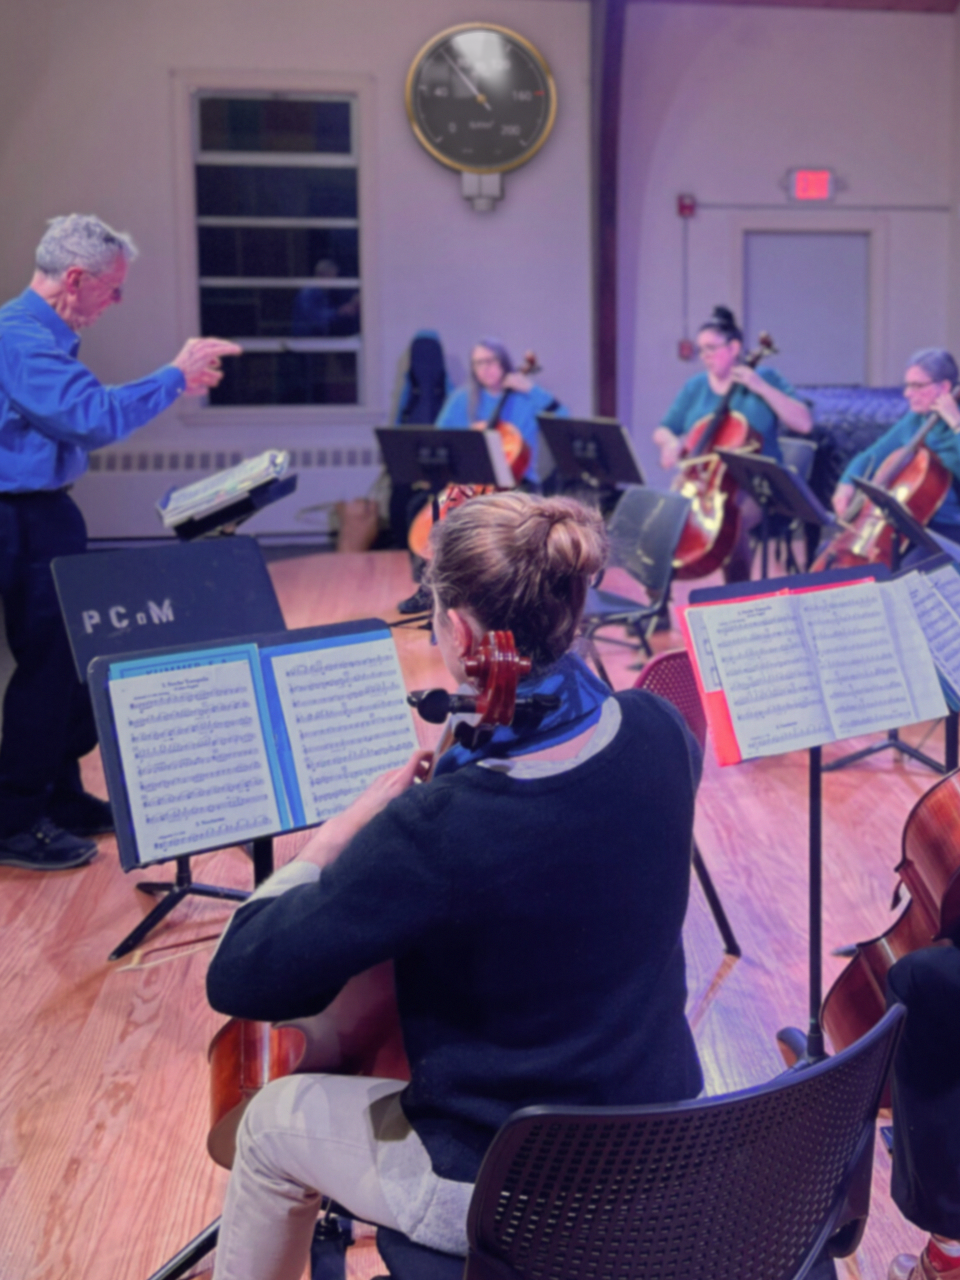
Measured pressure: 70 psi
